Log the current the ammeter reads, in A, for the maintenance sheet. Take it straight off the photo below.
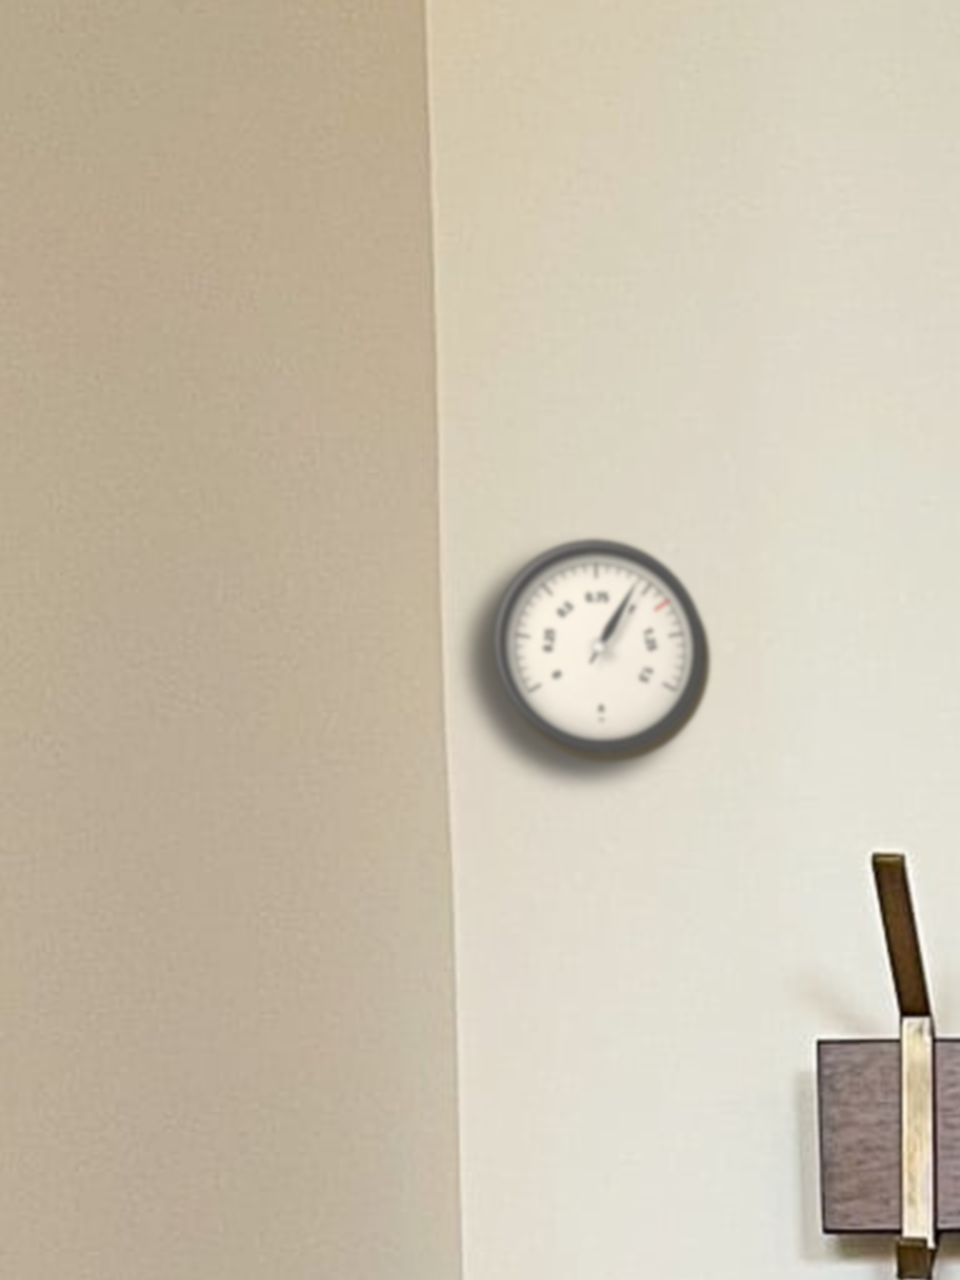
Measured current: 0.95 A
